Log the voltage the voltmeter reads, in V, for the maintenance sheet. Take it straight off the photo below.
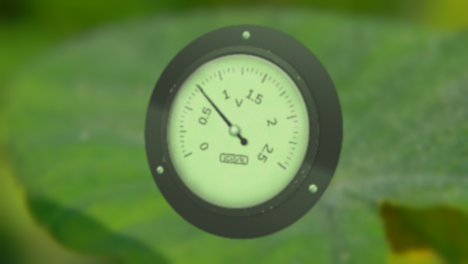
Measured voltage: 0.75 V
